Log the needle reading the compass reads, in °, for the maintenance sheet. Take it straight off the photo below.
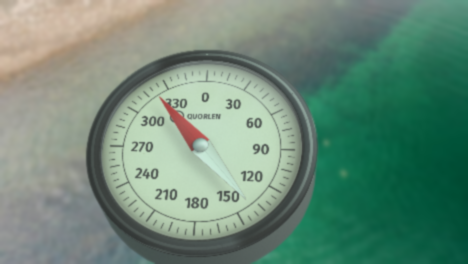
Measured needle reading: 320 °
